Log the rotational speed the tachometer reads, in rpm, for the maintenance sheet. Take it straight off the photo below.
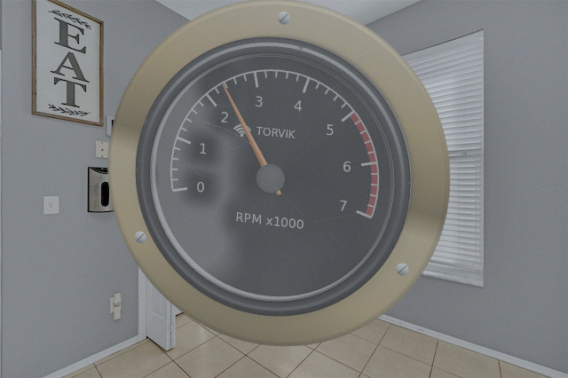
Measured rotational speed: 2400 rpm
